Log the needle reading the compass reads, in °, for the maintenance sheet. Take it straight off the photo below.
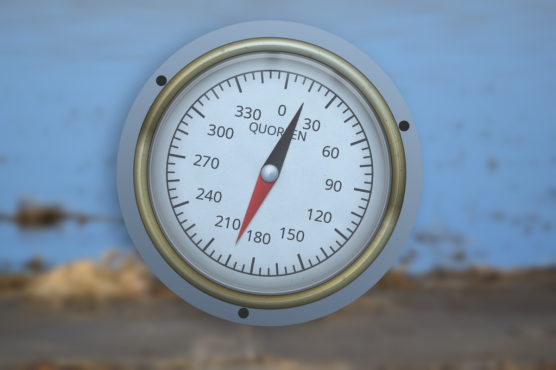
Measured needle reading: 195 °
